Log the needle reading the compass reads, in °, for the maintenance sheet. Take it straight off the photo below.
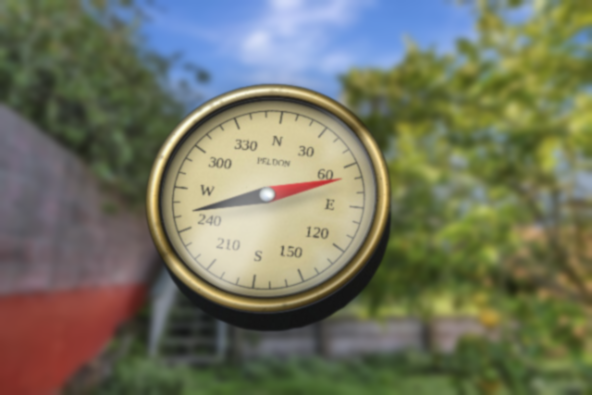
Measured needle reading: 70 °
